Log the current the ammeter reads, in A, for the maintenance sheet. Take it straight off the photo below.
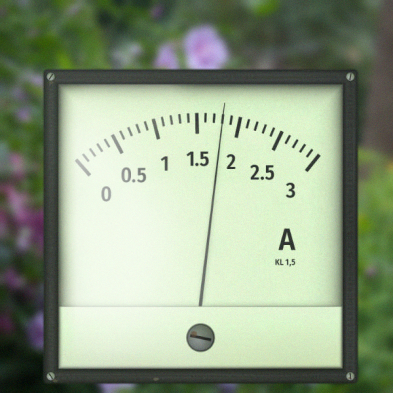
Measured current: 1.8 A
